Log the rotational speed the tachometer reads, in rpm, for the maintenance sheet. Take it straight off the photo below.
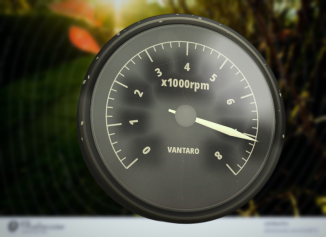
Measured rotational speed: 7100 rpm
